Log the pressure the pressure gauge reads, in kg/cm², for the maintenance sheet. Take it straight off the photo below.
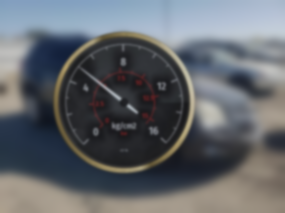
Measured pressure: 5 kg/cm²
